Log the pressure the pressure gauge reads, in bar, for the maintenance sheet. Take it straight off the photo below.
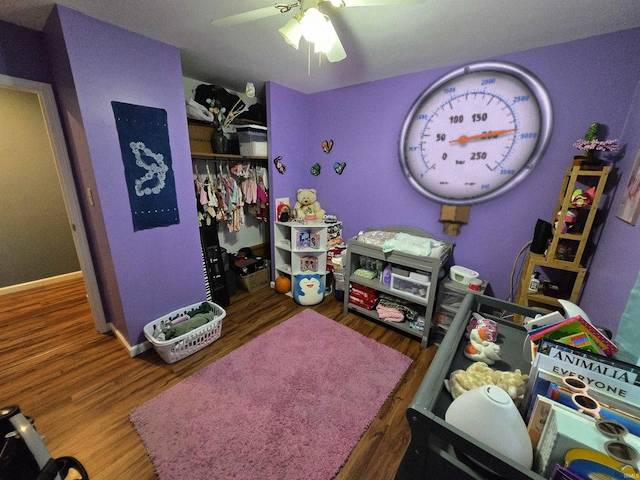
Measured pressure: 200 bar
